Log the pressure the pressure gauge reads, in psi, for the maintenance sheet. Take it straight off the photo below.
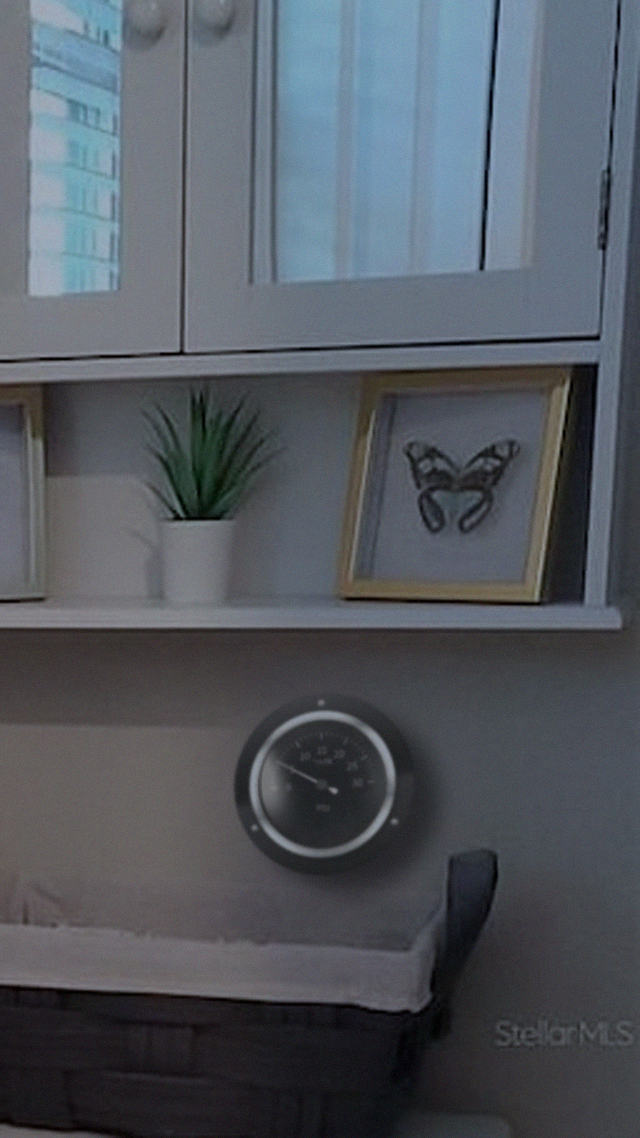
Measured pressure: 5 psi
